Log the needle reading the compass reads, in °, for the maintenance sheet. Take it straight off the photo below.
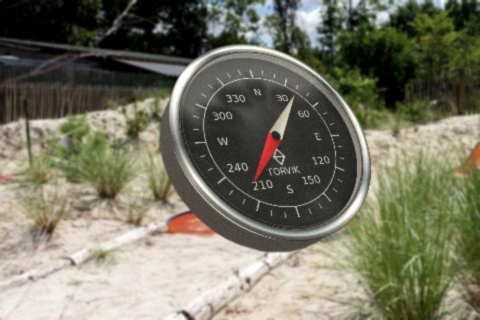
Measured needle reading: 220 °
